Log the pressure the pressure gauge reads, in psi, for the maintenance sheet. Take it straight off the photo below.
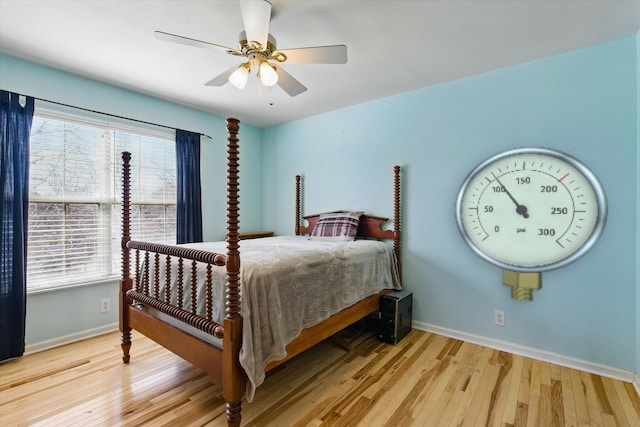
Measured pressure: 110 psi
